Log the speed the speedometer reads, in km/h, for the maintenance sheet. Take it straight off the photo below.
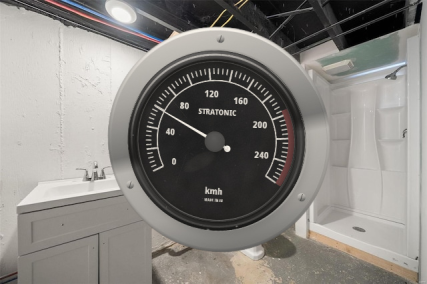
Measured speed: 60 km/h
